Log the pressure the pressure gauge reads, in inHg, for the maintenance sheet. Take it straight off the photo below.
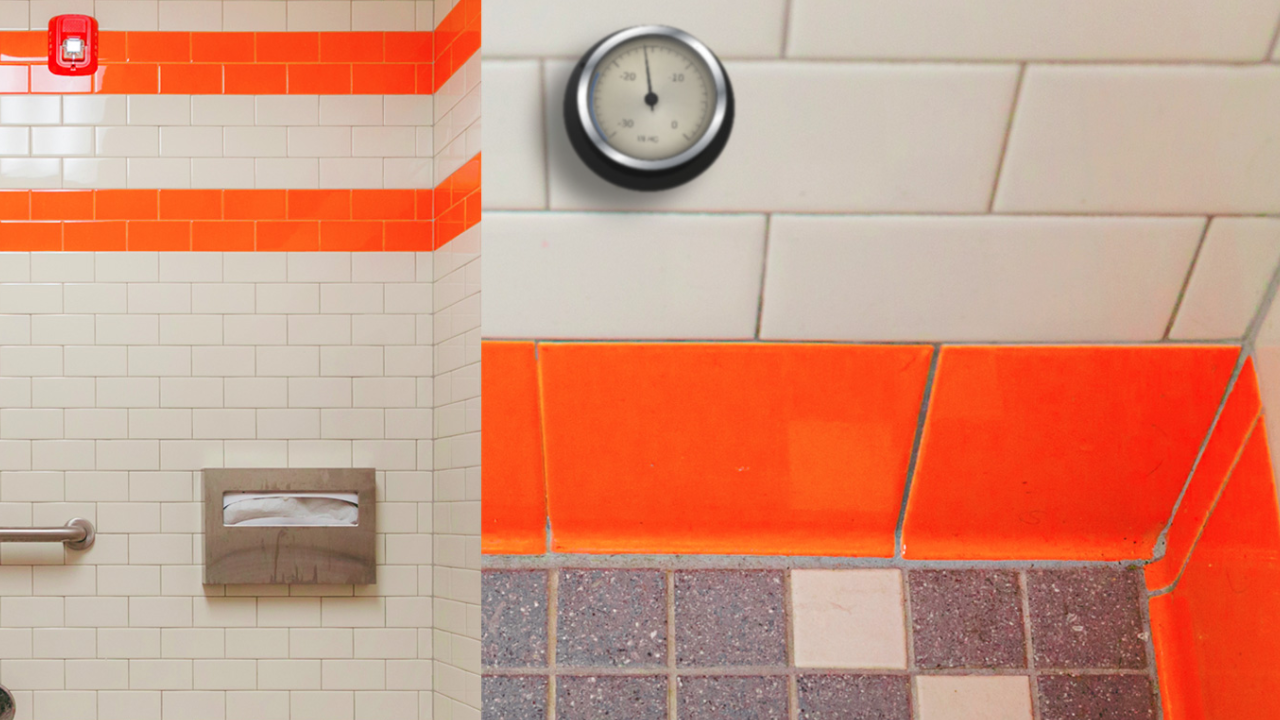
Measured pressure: -16 inHg
